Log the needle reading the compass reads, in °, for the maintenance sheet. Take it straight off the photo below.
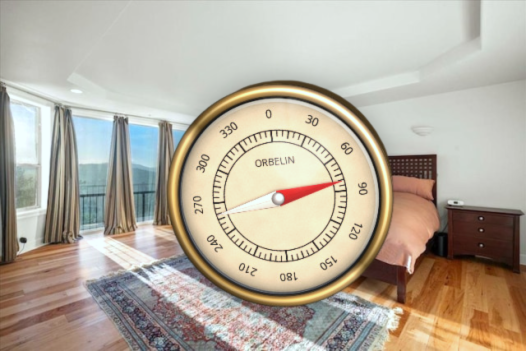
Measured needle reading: 80 °
